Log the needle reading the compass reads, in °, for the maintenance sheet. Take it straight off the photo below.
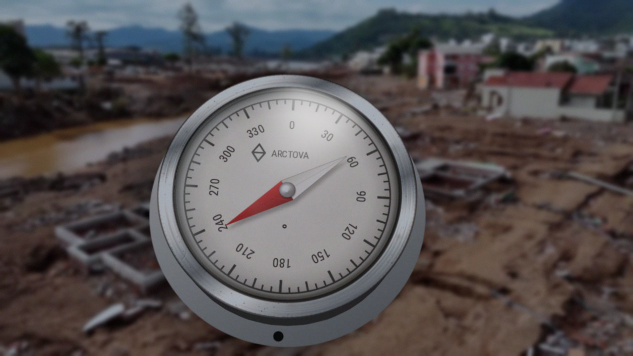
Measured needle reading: 235 °
